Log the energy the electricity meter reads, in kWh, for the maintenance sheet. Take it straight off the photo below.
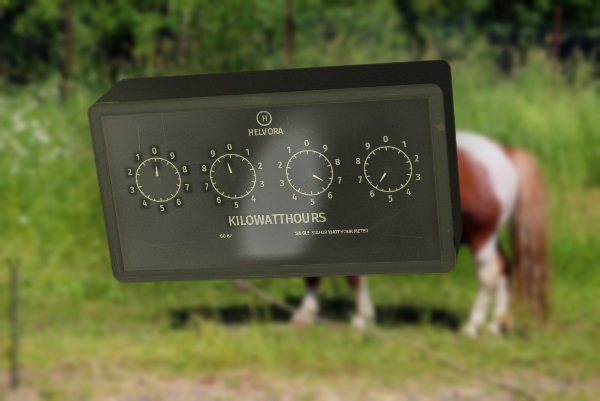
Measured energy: 9966 kWh
